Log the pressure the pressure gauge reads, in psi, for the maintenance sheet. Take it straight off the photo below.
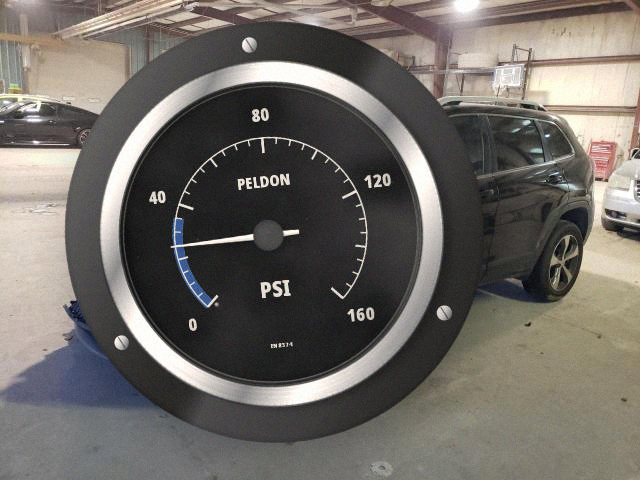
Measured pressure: 25 psi
